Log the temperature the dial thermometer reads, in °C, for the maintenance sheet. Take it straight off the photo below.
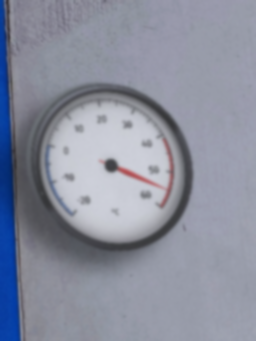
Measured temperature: 55 °C
